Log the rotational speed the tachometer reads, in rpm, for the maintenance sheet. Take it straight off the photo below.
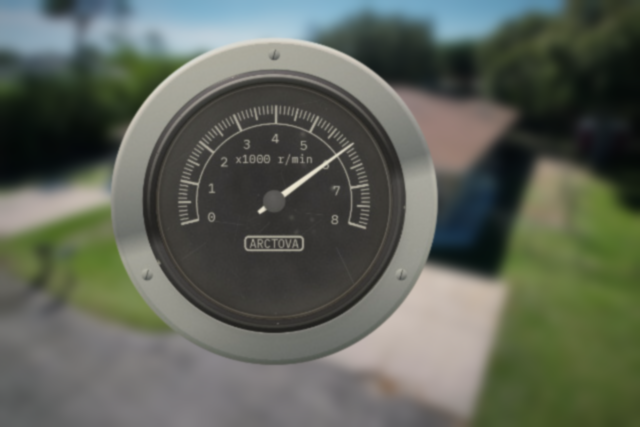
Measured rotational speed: 6000 rpm
